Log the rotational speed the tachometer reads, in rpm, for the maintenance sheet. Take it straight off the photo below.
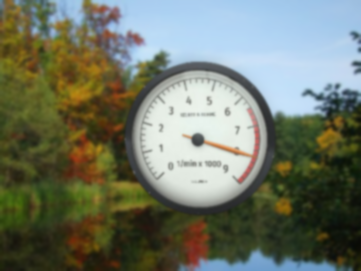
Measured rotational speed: 8000 rpm
